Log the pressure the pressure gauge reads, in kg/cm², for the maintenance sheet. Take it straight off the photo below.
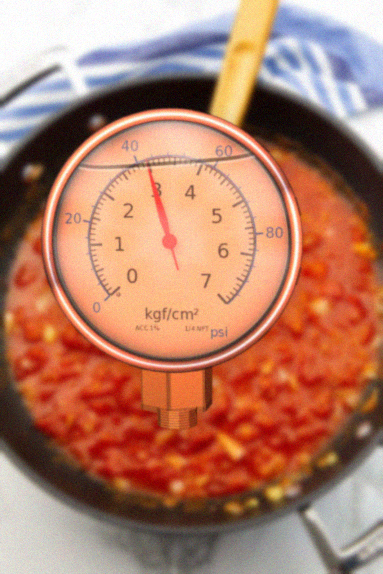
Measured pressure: 3 kg/cm²
